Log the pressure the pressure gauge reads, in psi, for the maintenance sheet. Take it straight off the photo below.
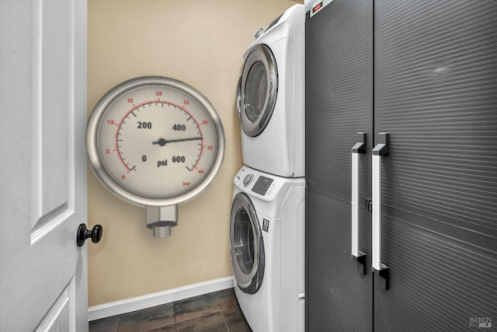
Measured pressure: 480 psi
